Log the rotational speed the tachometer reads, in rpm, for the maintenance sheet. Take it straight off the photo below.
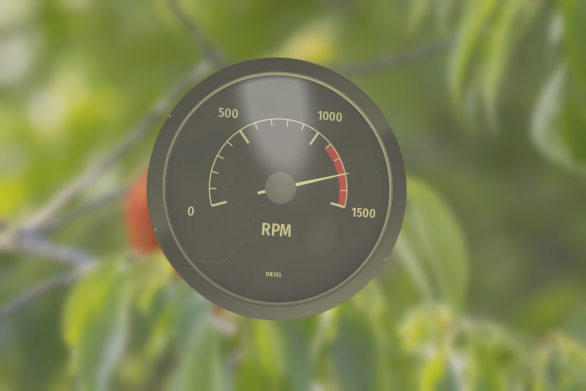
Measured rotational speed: 1300 rpm
